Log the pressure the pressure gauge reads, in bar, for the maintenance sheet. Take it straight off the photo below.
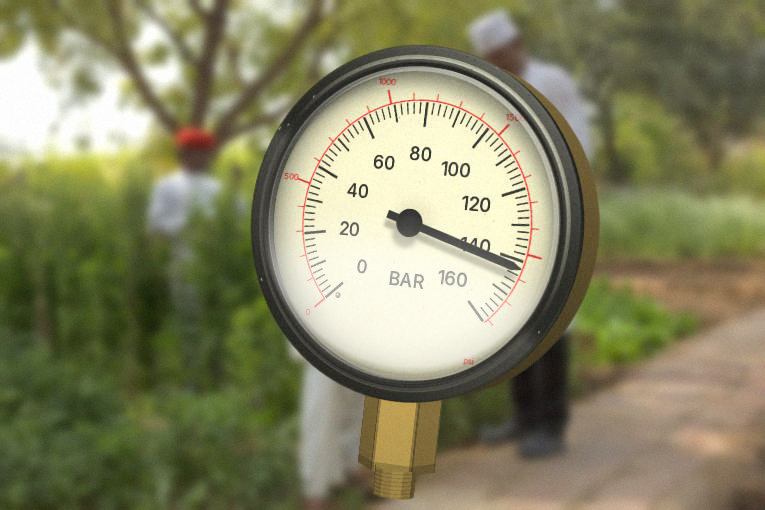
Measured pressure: 142 bar
